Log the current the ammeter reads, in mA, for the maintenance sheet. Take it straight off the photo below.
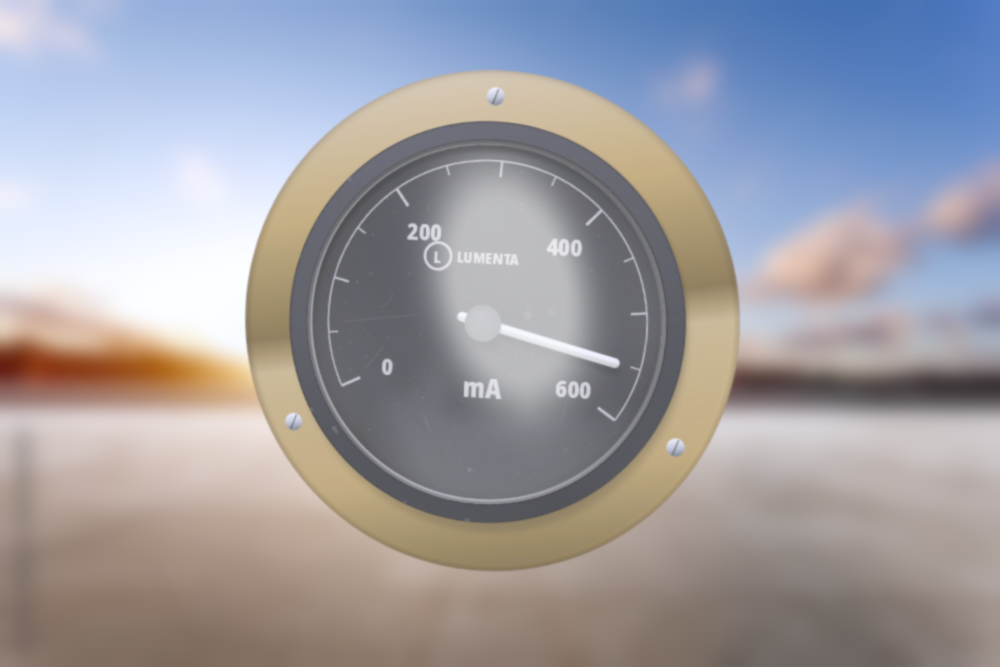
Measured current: 550 mA
